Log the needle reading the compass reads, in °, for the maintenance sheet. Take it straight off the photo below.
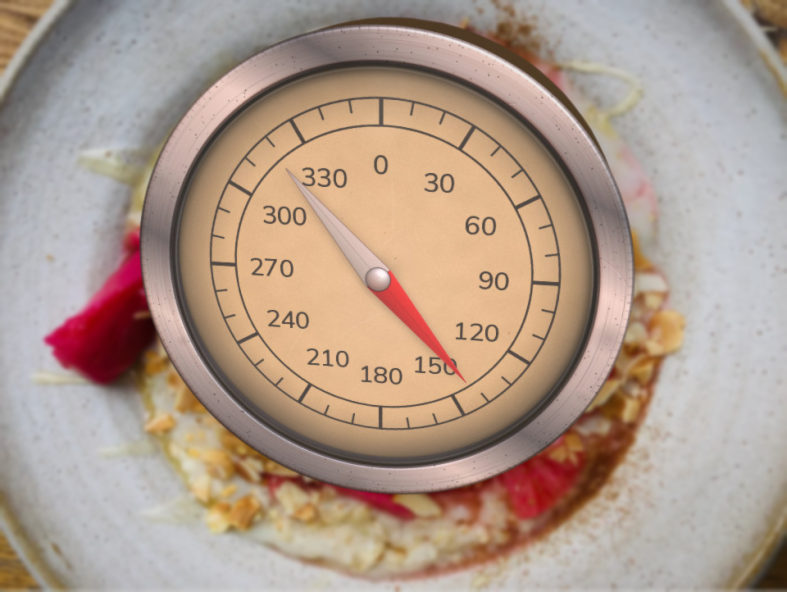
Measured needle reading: 140 °
